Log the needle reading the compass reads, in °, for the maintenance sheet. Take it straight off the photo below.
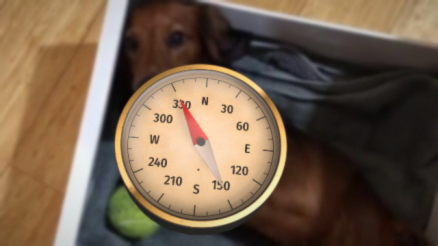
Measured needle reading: 330 °
